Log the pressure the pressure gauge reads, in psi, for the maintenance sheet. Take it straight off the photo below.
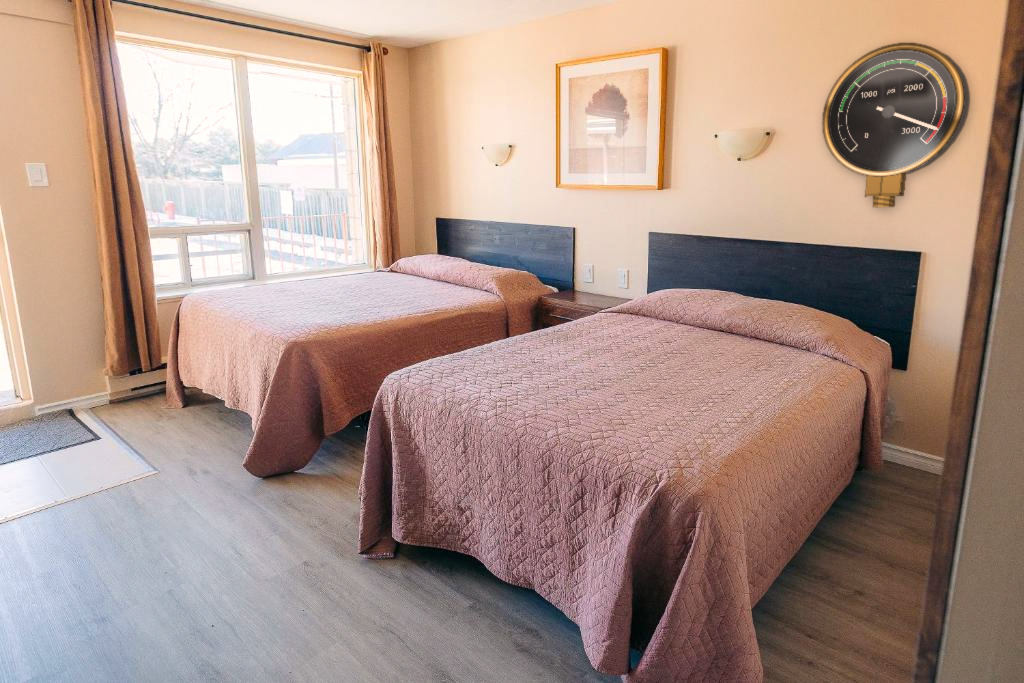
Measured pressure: 2800 psi
